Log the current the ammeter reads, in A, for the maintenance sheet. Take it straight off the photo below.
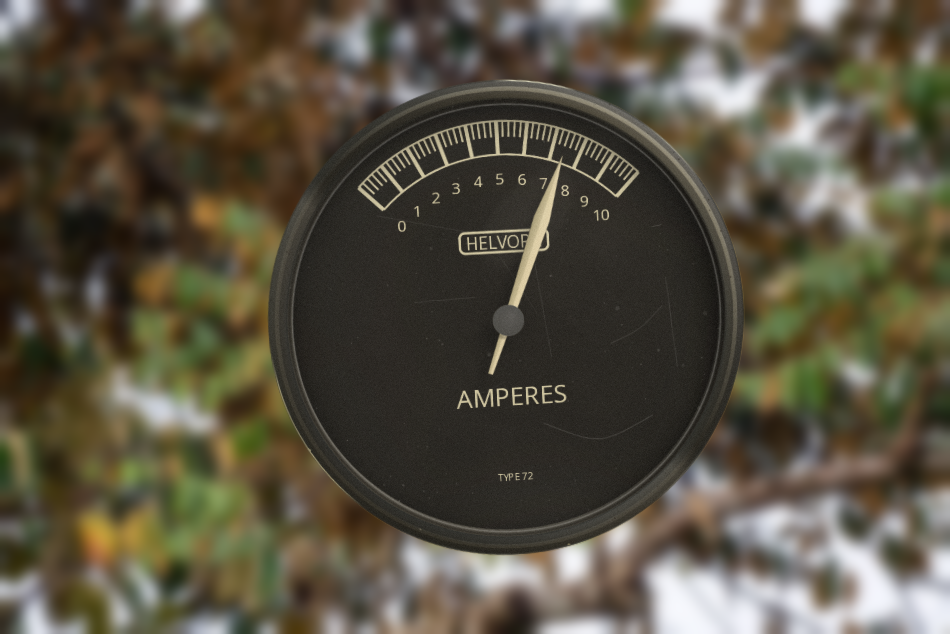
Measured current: 7.4 A
